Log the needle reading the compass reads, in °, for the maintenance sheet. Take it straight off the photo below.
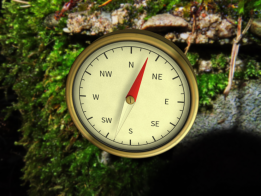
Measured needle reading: 20 °
